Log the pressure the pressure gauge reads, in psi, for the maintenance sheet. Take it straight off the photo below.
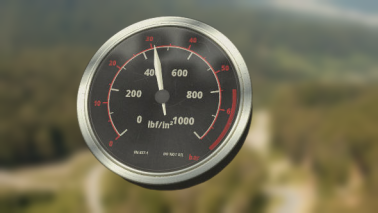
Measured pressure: 450 psi
